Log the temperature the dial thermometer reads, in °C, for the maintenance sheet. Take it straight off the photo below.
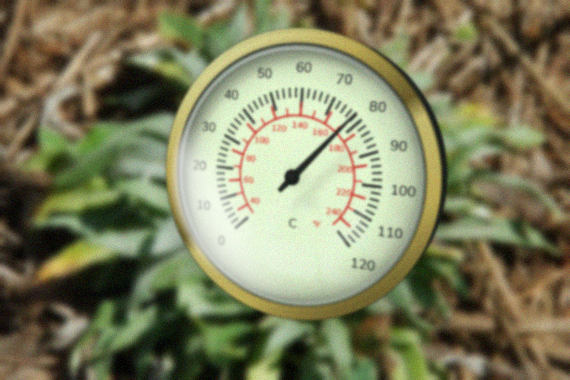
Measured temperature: 78 °C
